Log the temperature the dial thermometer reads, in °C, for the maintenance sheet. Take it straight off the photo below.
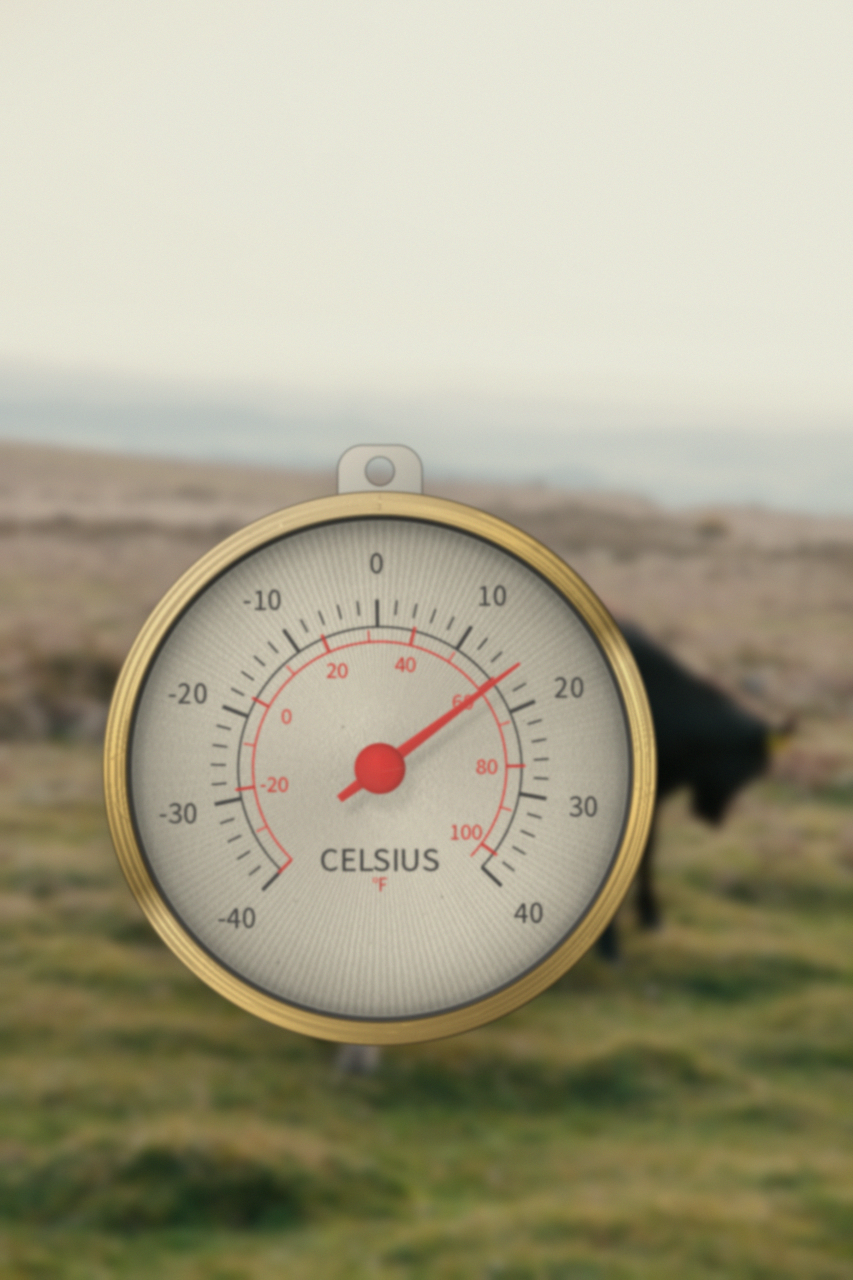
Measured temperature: 16 °C
